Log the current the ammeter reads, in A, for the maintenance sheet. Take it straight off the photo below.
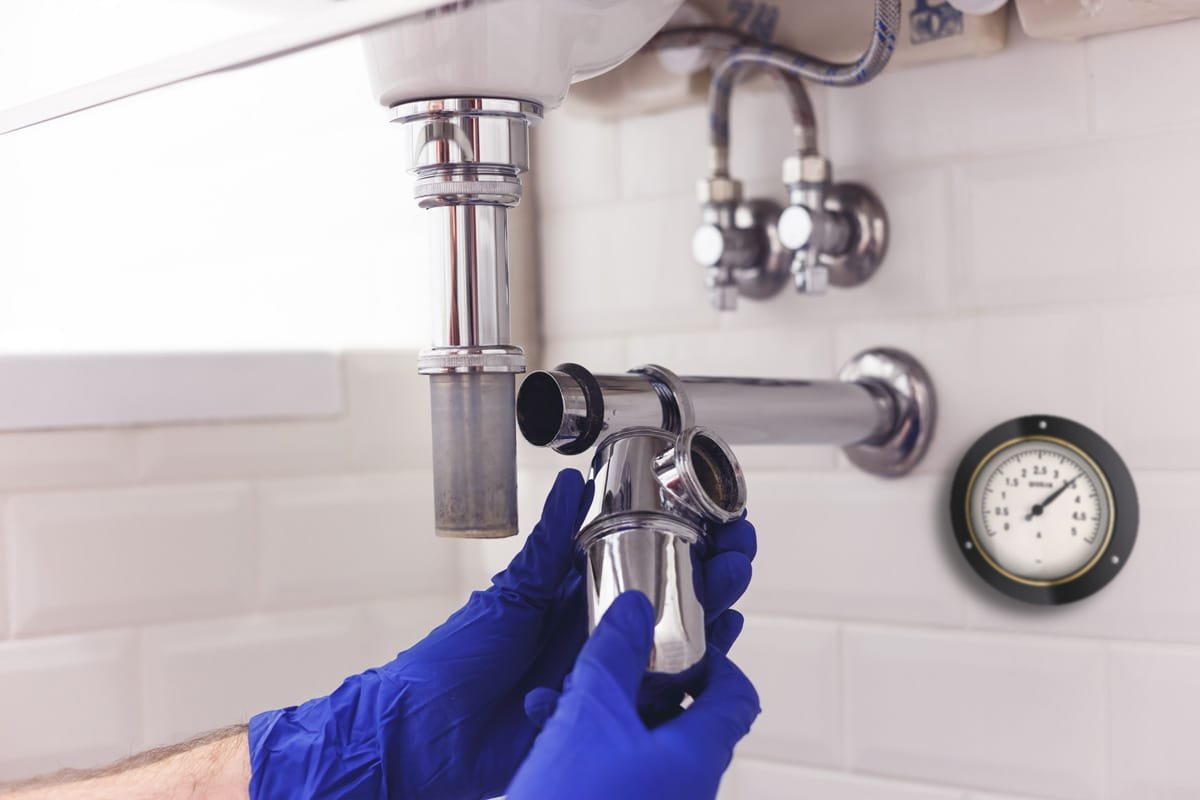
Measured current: 3.5 A
